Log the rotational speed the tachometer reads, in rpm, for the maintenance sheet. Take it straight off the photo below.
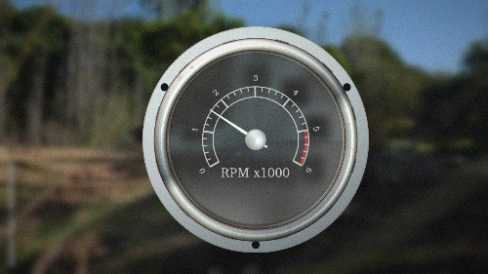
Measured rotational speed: 1600 rpm
